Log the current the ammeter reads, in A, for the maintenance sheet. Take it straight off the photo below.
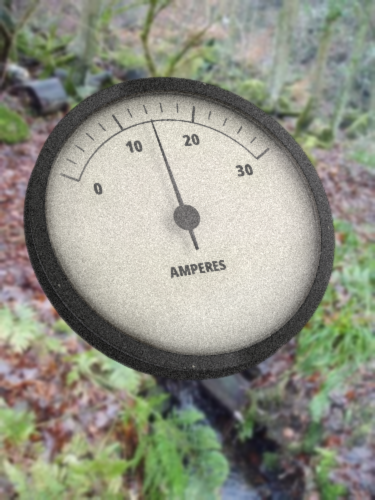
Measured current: 14 A
